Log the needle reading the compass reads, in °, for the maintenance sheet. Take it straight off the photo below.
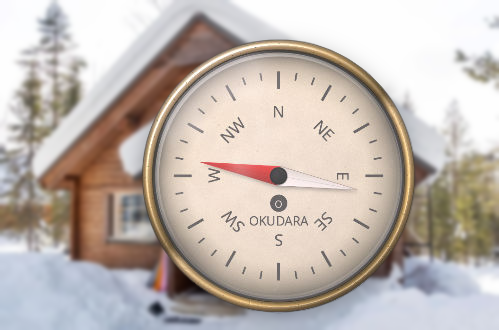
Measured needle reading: 280 °
